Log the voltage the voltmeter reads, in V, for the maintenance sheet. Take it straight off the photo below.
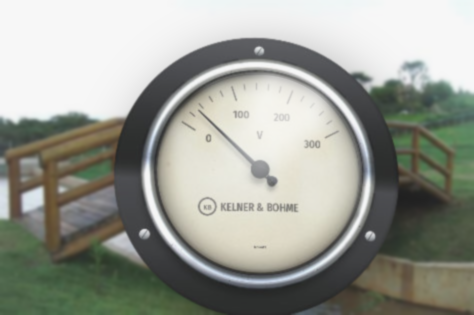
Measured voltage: 30 V
